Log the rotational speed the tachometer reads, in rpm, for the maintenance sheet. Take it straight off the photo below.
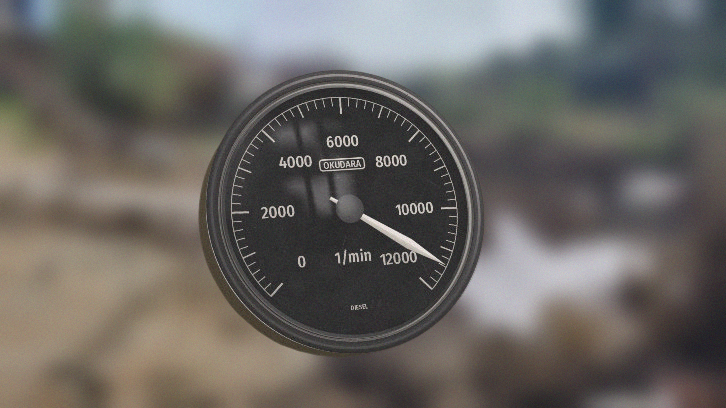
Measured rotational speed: 11400 rpm
